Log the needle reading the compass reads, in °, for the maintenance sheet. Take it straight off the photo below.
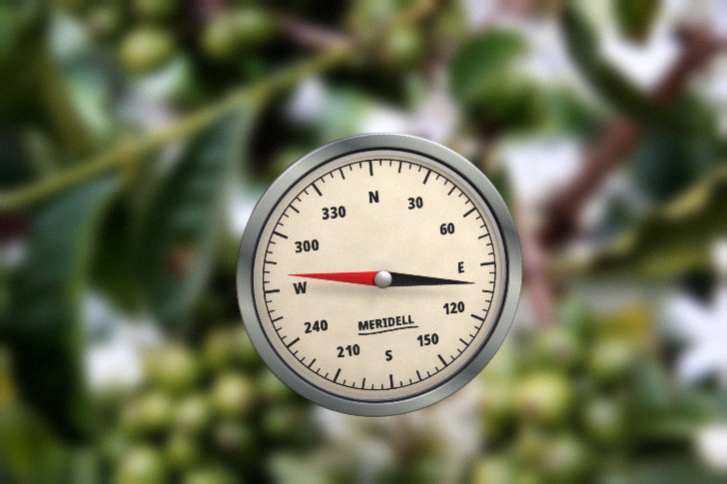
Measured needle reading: 280 °
